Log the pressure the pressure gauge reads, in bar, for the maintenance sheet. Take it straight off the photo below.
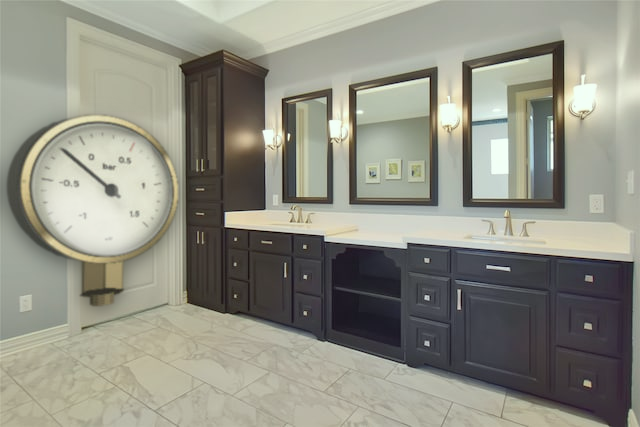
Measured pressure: -0.2 bar
